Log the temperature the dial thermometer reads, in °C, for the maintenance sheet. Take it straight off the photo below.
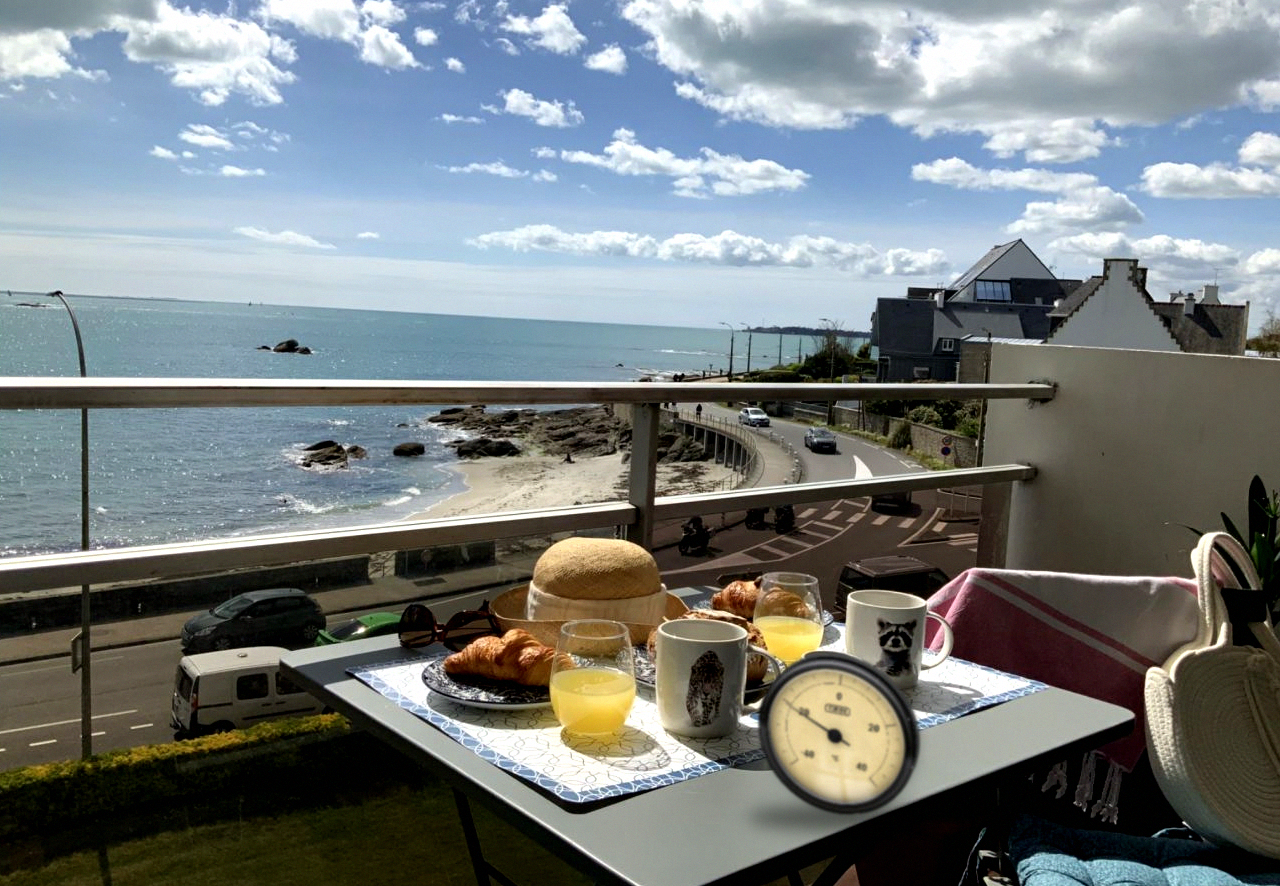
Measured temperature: -20 °C
